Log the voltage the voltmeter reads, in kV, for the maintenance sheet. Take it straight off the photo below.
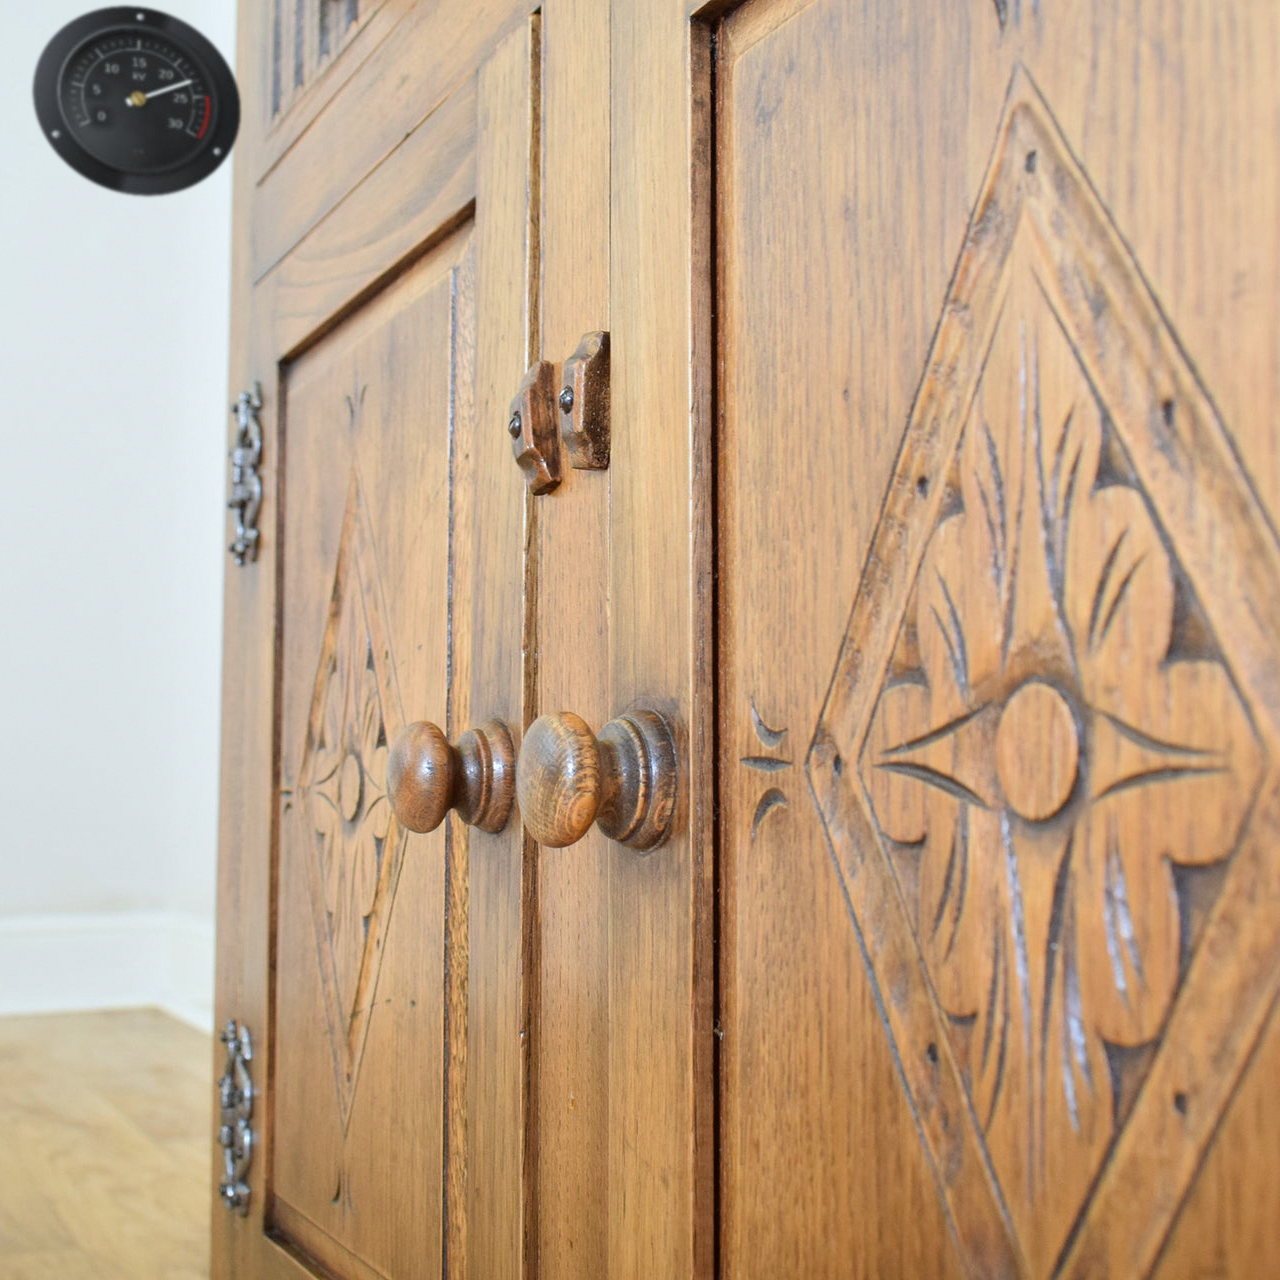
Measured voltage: 23 kV
